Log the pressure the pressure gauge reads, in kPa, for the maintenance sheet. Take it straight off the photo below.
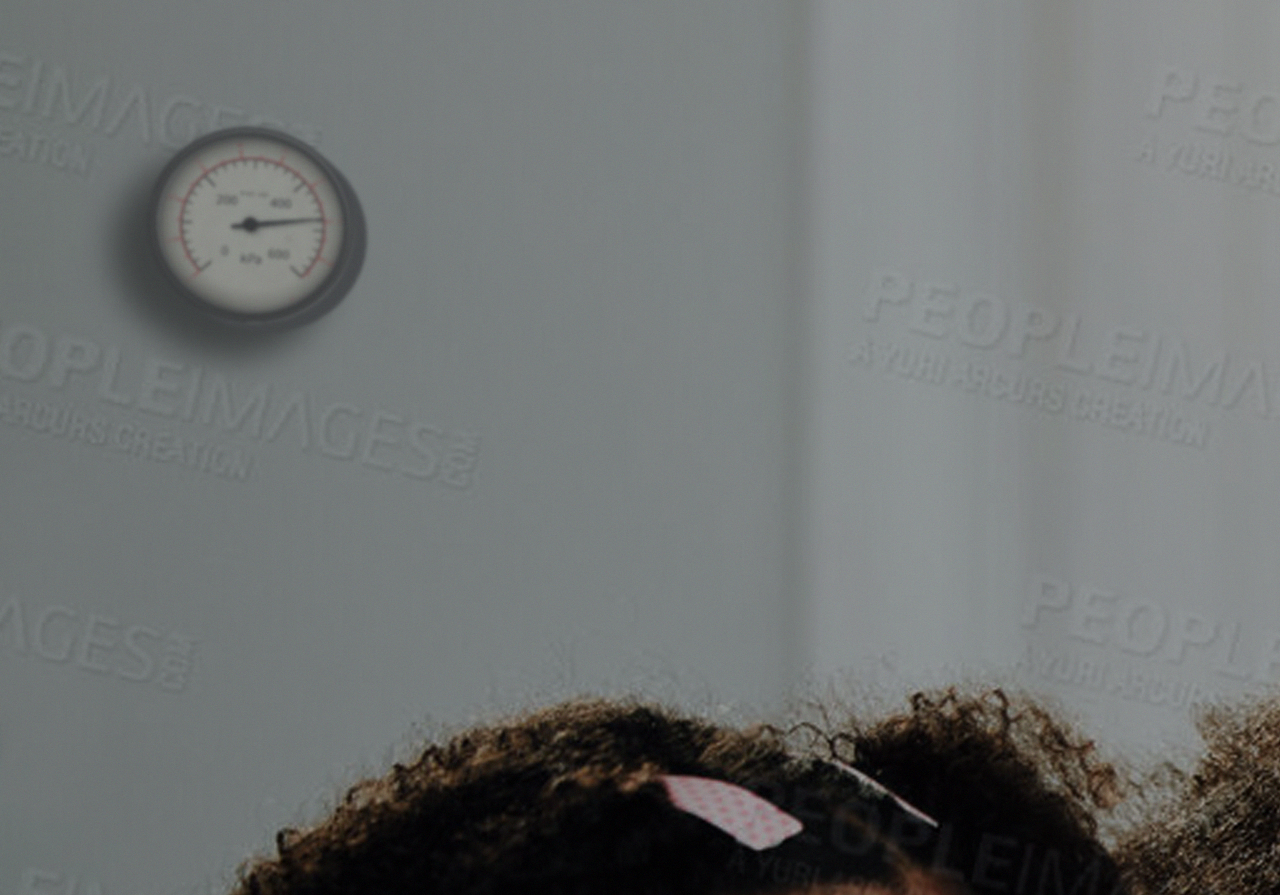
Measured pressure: 480 kPa
